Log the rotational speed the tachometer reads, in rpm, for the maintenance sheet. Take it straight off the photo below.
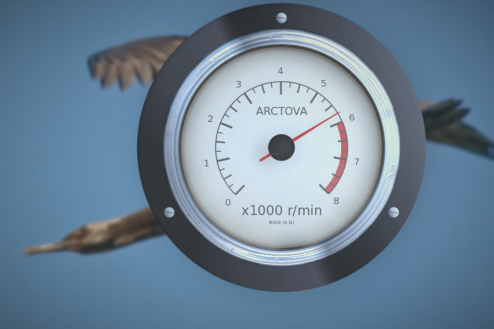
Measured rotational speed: 5750 rpm
